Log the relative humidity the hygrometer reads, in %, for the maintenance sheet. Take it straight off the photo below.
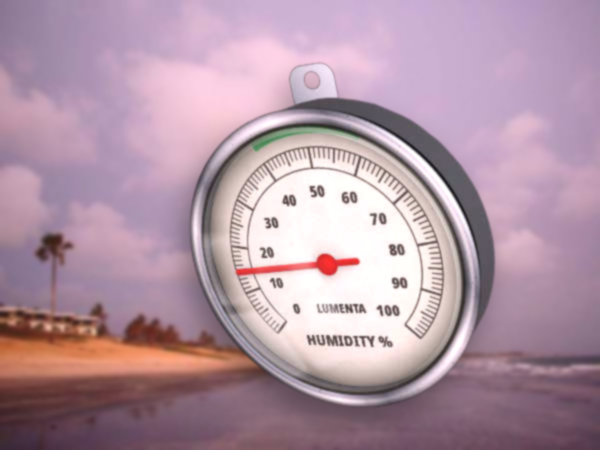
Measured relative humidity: 15 %
